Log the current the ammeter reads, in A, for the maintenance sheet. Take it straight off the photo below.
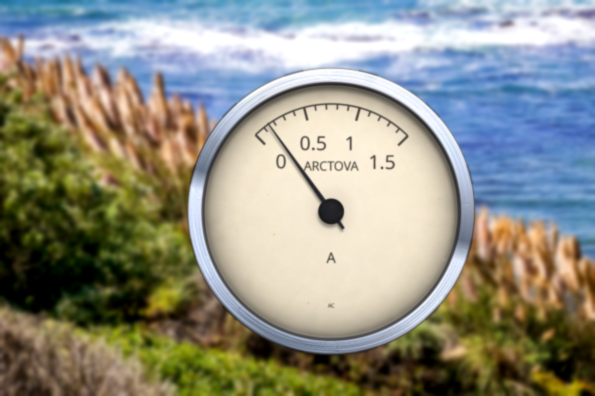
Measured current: 0.15 A
